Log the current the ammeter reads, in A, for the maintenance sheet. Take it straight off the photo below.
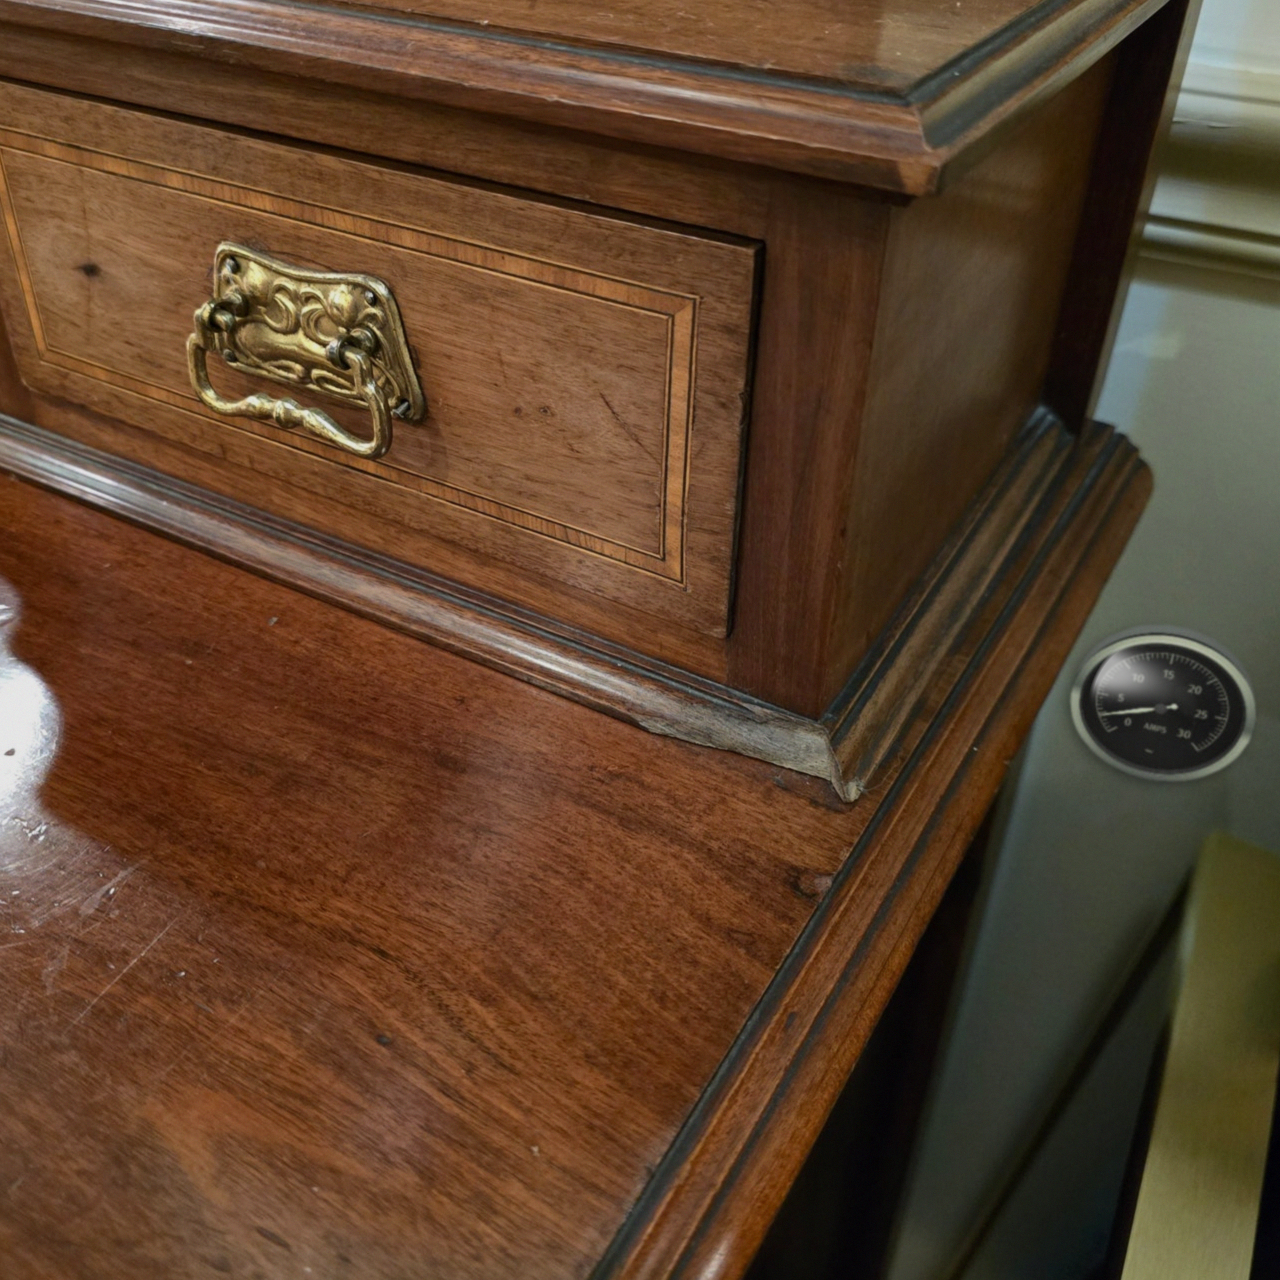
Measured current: 2.5 A
